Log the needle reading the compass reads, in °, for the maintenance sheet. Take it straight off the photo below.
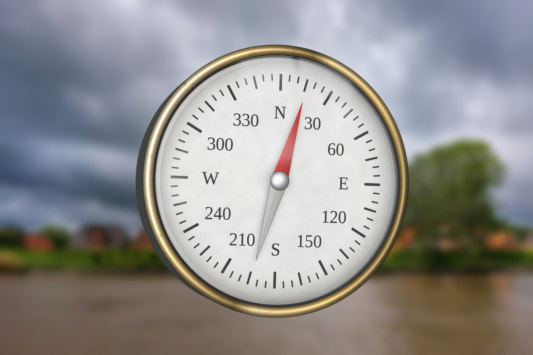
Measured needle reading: 15 °
